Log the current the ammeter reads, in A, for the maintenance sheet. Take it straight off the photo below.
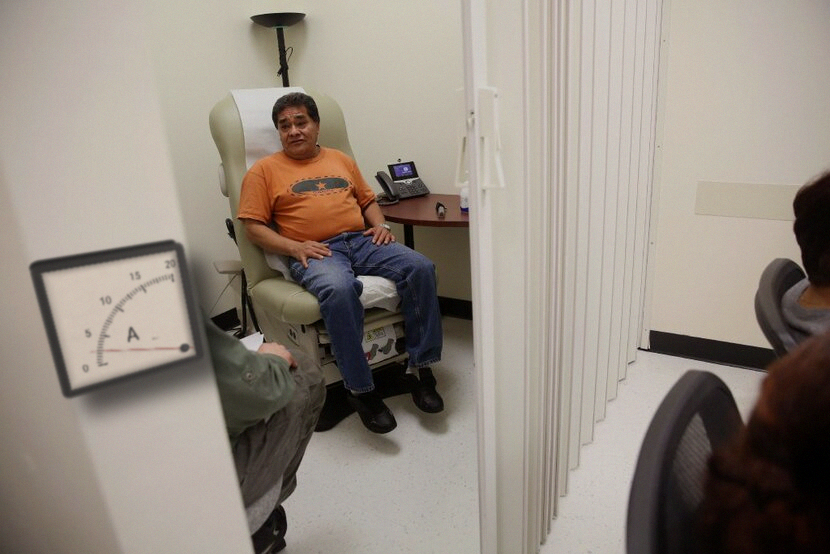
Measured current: 2.5 A
